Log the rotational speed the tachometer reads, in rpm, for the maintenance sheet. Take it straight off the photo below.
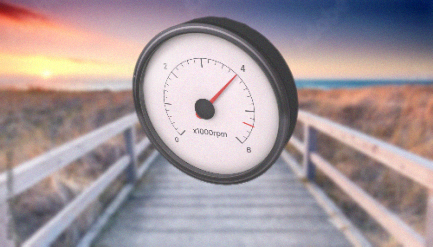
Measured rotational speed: 4000 rpm
